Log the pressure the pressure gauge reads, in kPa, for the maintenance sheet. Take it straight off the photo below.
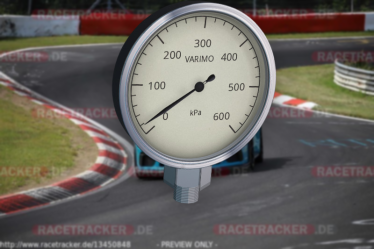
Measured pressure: 20 kPa
